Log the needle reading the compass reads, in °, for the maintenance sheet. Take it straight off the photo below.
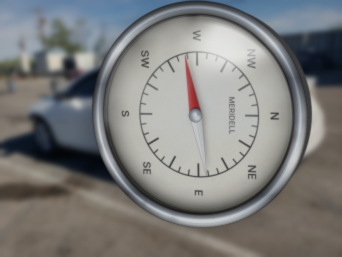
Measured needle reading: 260 °
